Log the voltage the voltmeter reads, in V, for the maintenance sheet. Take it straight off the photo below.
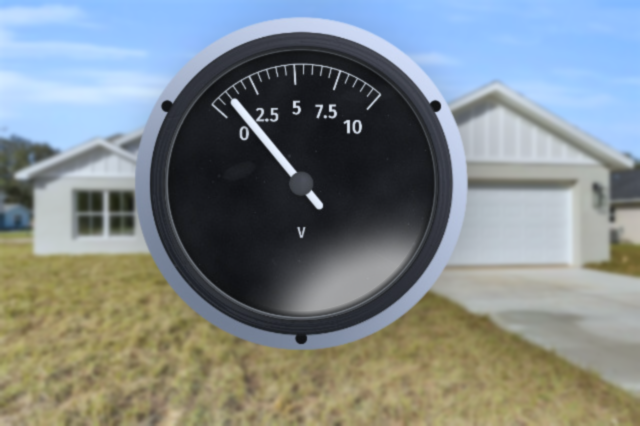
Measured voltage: 1 V
